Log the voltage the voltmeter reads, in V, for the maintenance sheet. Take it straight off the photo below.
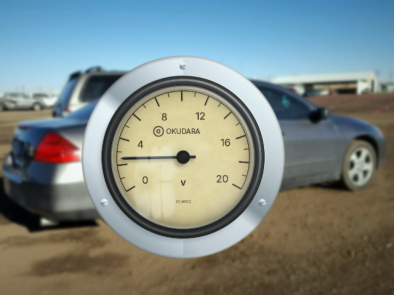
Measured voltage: 2.5 V
